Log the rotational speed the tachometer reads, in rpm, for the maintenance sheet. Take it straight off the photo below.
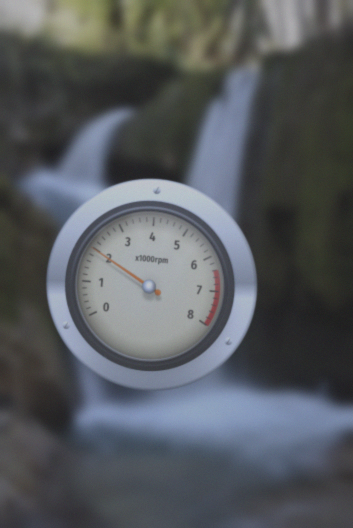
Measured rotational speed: 2000 rpm
